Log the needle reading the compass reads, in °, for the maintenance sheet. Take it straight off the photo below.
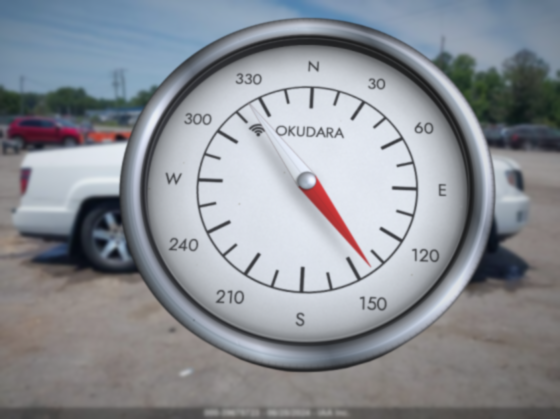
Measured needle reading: 142.5 °
